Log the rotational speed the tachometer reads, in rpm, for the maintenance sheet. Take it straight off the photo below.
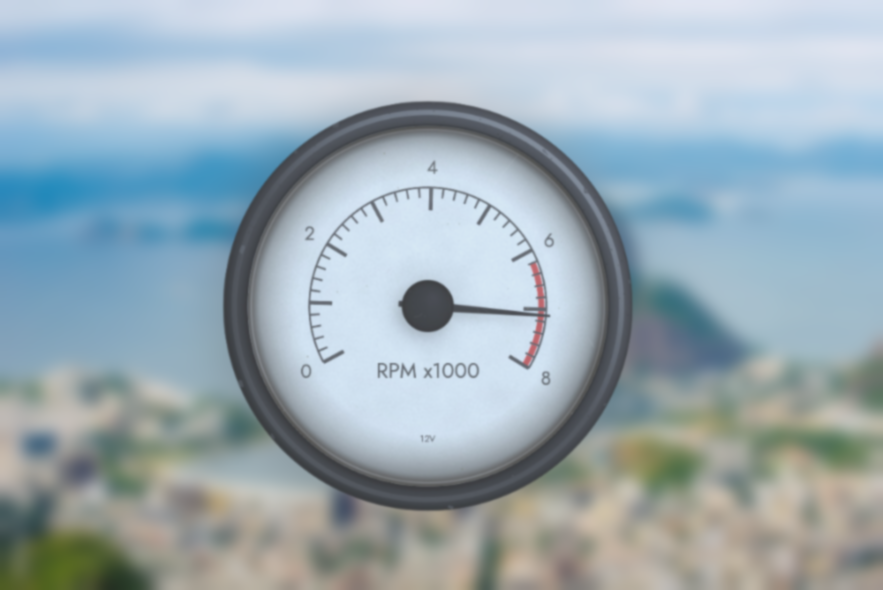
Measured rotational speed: 7100 rpm
